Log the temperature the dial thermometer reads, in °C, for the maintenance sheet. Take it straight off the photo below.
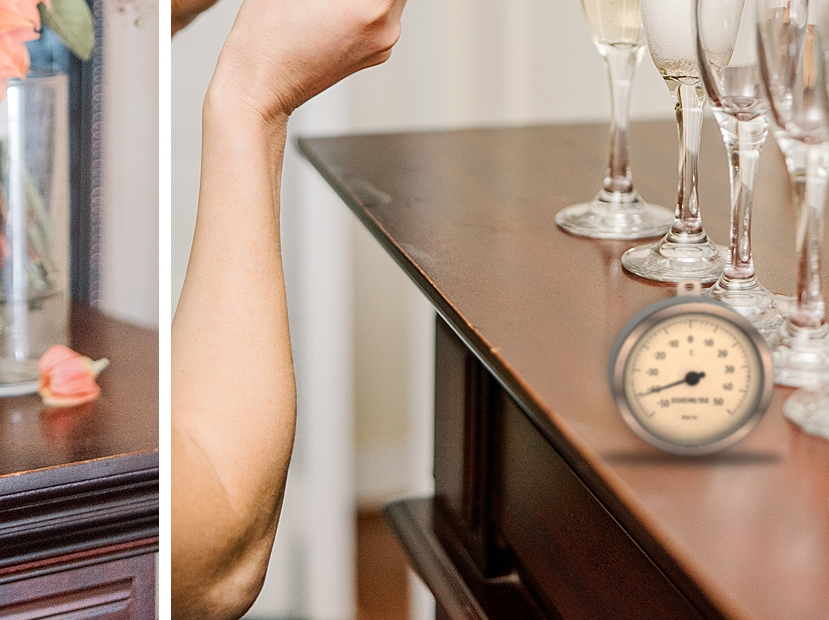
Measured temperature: -40 °C
